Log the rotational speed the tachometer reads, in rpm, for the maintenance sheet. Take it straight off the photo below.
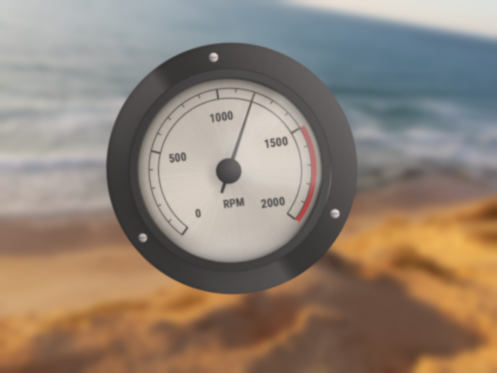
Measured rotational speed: 1200 rpm
